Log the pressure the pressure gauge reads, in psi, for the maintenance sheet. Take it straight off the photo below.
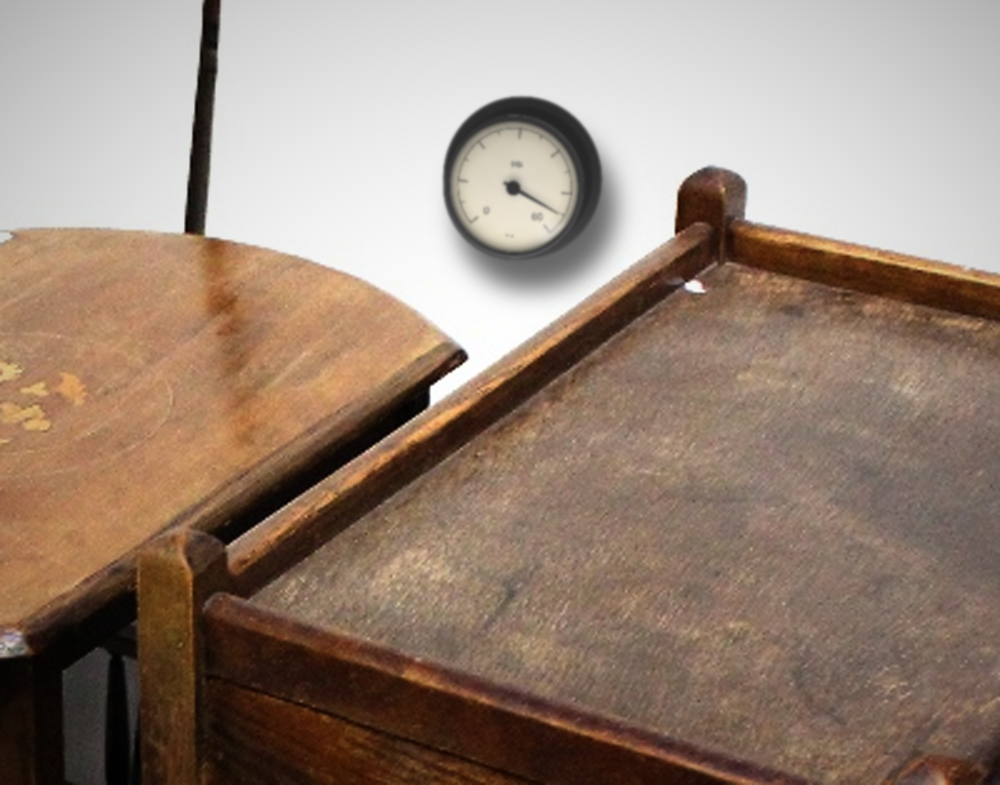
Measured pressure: 55 psi
